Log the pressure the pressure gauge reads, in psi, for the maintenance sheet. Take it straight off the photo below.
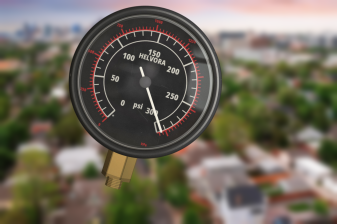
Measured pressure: 295 psi
